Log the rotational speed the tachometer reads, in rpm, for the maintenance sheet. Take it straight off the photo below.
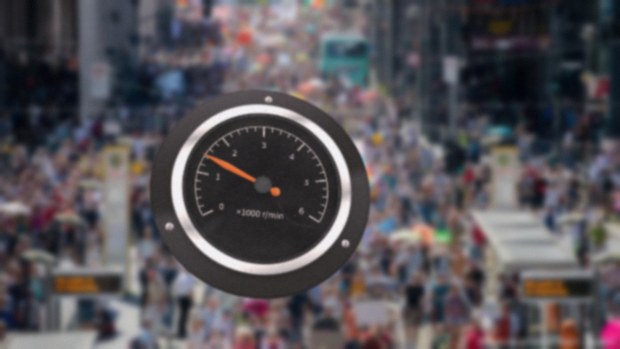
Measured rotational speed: 1400 rpm
